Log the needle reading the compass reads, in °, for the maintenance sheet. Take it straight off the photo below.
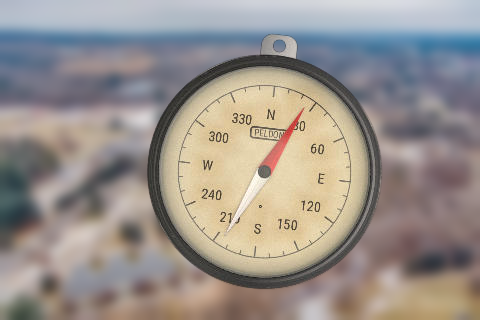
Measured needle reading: 25 °
